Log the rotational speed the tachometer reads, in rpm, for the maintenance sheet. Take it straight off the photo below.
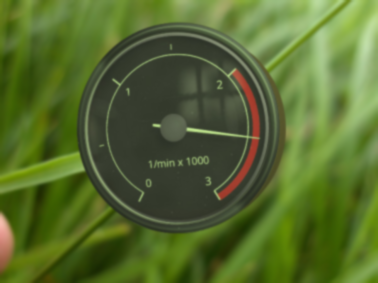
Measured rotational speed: 2500 rpm
